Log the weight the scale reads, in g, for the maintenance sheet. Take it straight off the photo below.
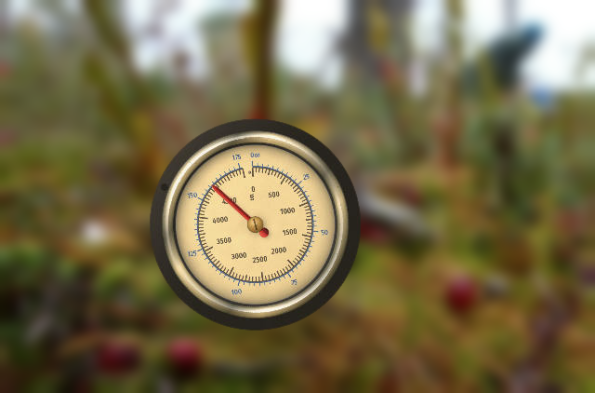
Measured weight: 4500 g
